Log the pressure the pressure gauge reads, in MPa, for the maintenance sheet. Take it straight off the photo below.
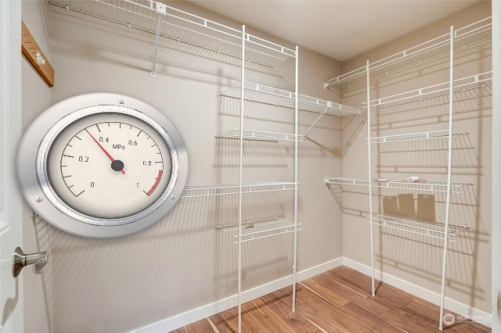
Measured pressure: 0.35 MPa
